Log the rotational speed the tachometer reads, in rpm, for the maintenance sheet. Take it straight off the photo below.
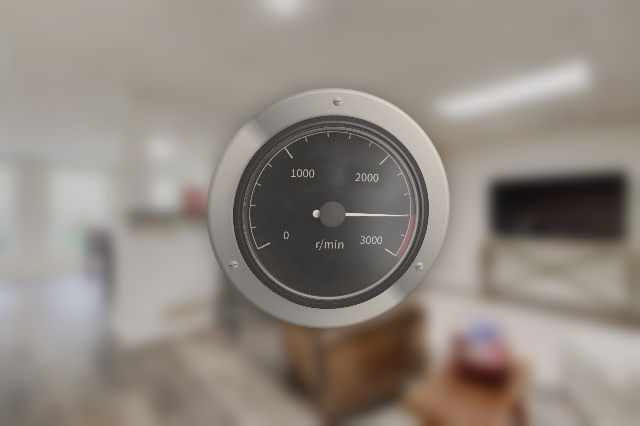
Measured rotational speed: 2600 rpm
